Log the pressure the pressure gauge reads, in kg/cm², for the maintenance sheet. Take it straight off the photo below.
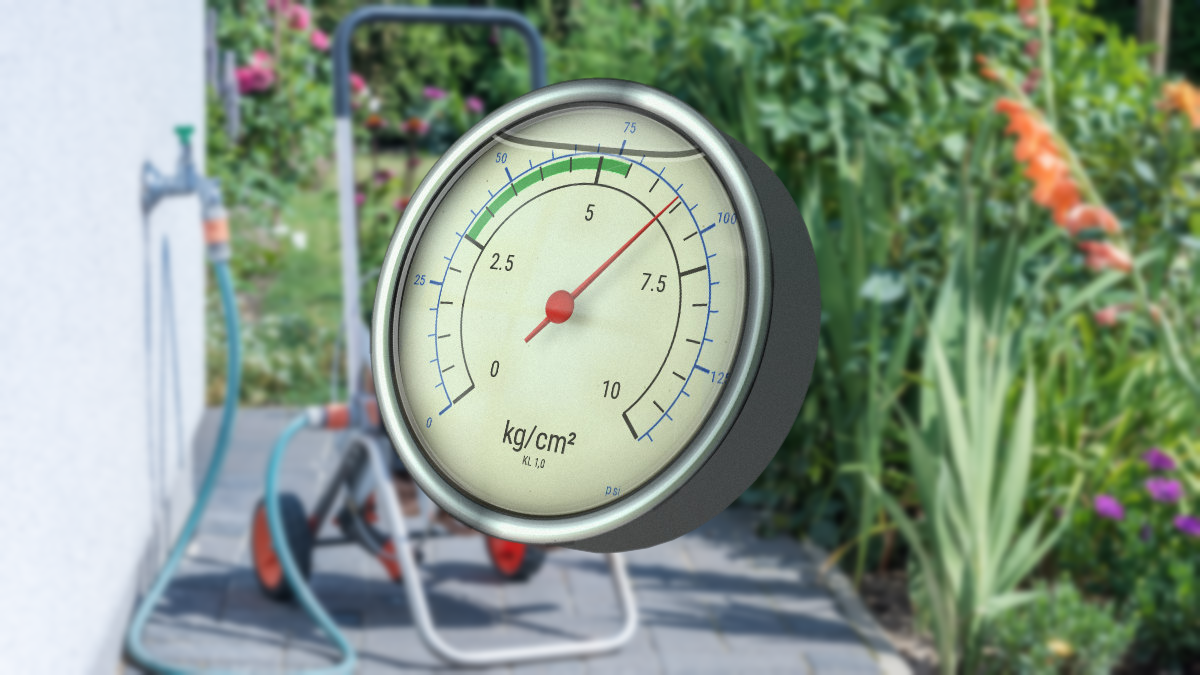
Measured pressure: 6.5 kg/cm²
